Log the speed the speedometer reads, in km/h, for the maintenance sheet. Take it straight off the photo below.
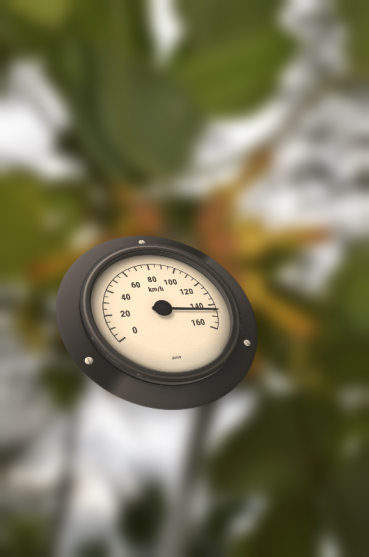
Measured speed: 145 km/h
